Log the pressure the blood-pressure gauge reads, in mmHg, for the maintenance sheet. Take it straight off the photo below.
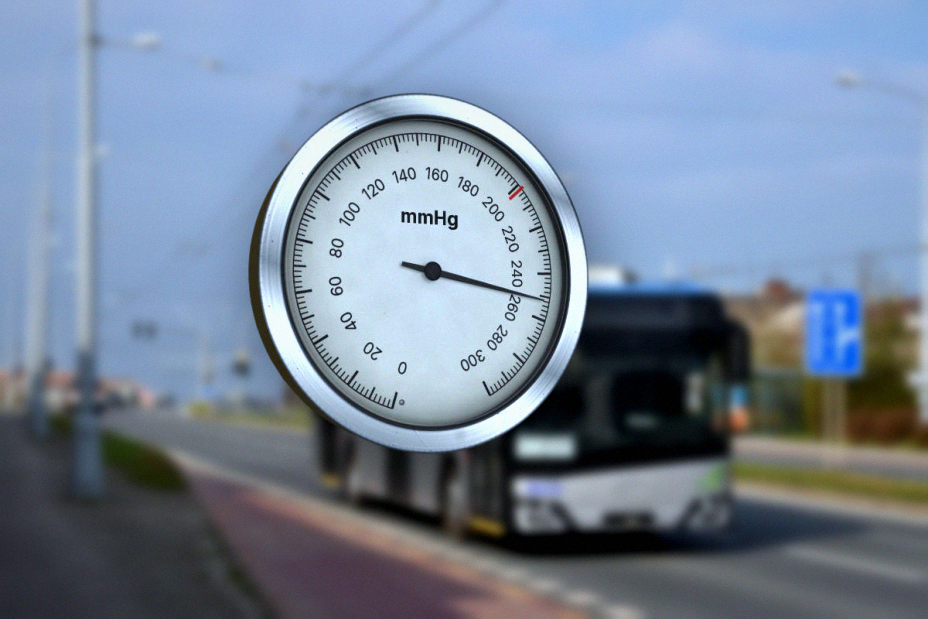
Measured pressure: 252 mmHg
